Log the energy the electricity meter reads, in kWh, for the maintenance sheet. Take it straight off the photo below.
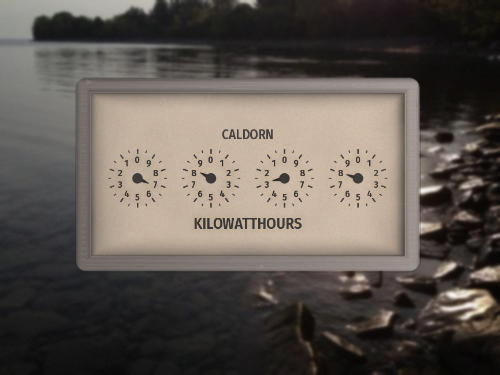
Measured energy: 6828 kWh
